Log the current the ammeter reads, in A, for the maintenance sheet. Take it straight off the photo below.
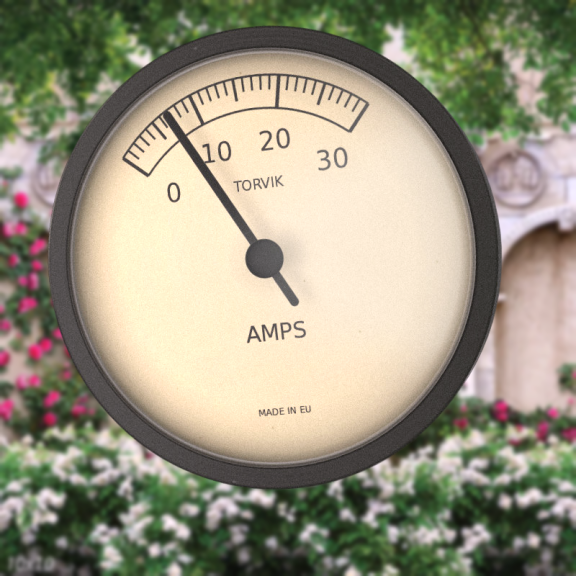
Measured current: 7 A
